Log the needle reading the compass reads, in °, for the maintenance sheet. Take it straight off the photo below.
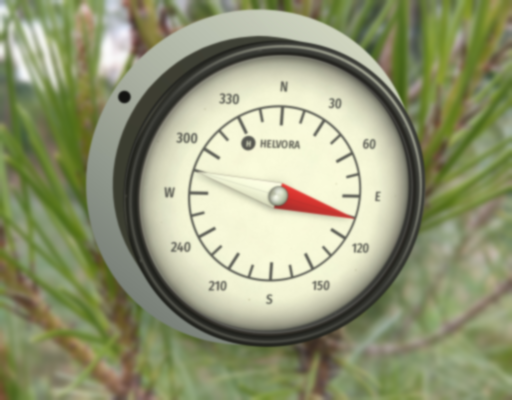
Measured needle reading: 105 °
